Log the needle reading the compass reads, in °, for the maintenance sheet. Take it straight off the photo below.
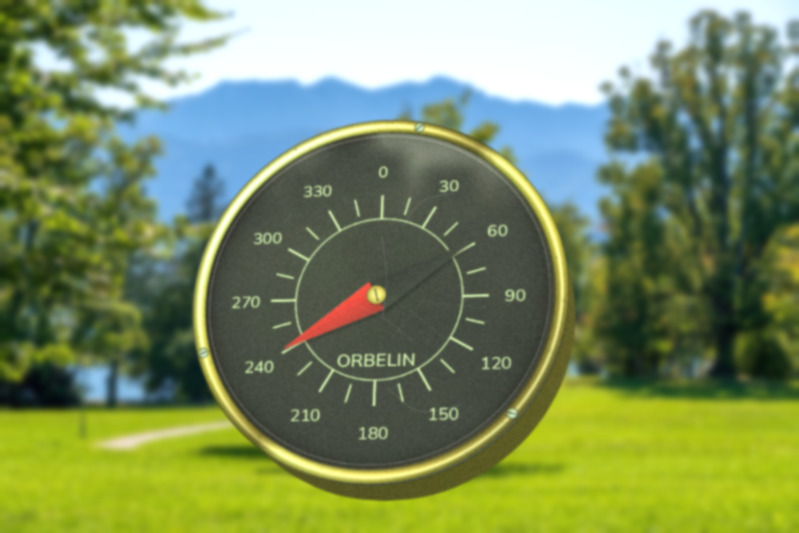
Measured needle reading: 240 °
